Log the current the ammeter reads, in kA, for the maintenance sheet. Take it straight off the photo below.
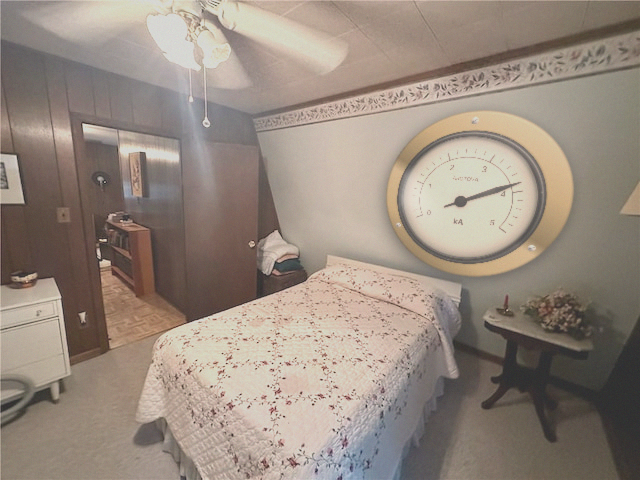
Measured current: 3.8 kA
